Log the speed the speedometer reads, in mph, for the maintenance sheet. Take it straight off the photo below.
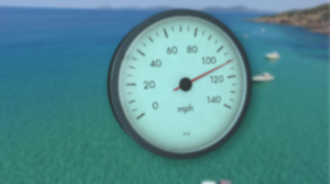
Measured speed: 110 mph
